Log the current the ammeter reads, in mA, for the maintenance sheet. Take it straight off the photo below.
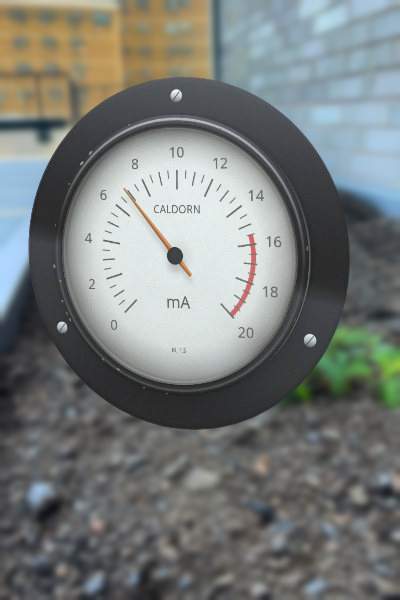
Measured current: 7 mA
